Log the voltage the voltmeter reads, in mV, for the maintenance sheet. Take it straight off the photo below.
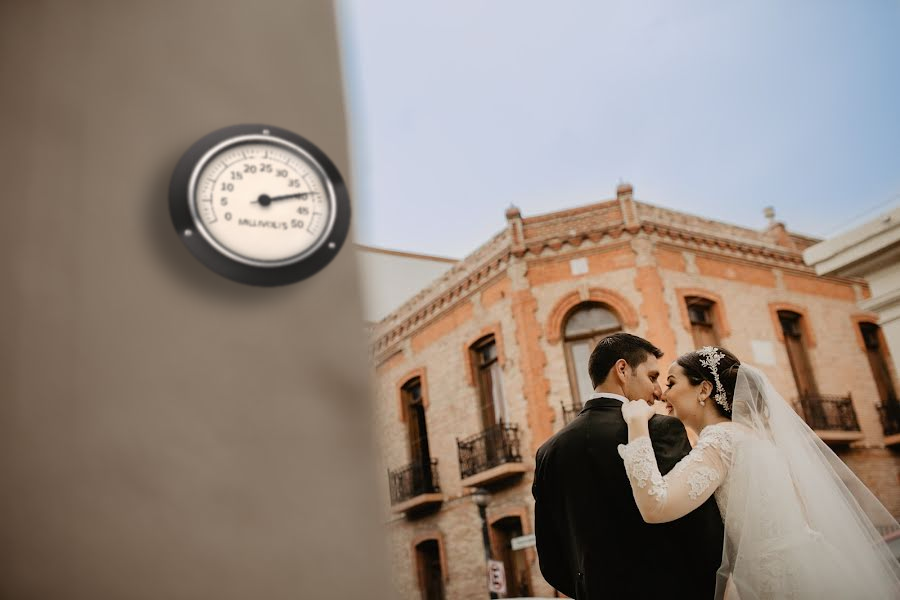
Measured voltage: 40 mV
